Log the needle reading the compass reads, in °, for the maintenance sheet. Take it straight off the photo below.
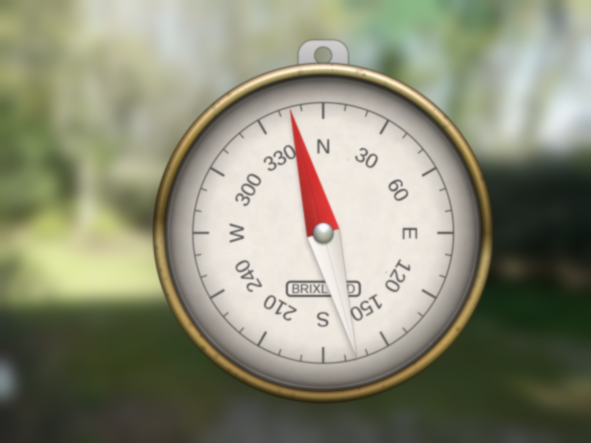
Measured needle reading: 345 °
